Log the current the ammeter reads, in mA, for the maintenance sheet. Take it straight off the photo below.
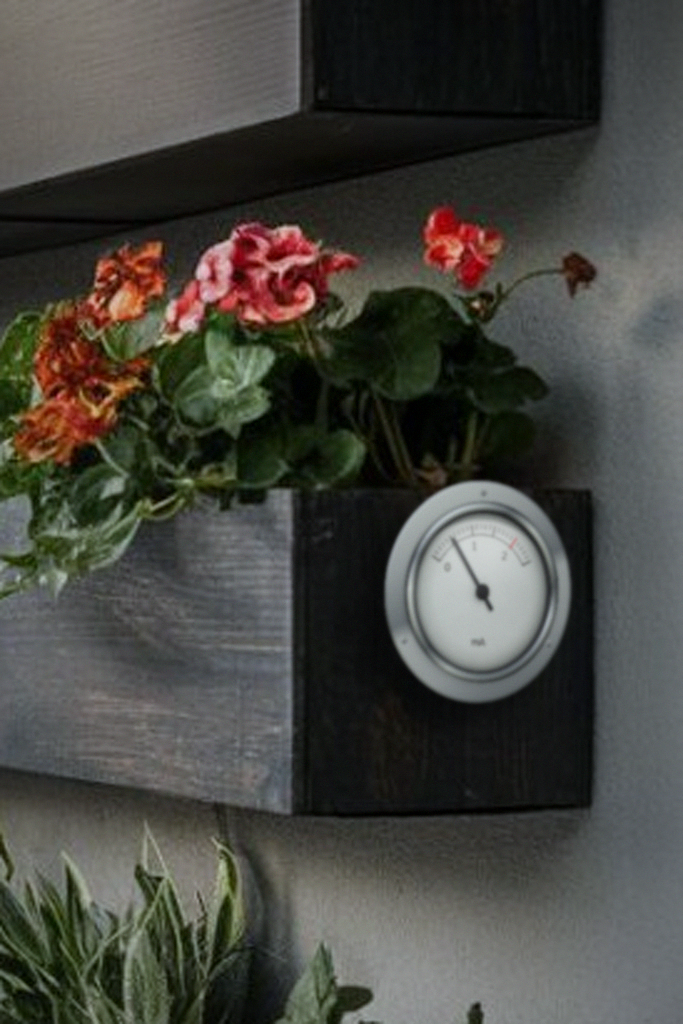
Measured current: 0.5 mA
